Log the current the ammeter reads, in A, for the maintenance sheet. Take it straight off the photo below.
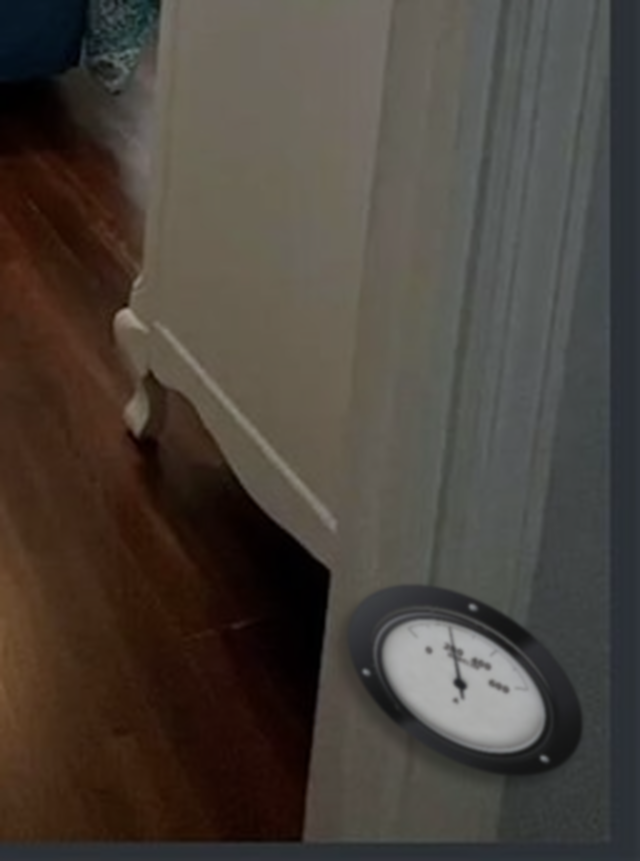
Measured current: 200 A
